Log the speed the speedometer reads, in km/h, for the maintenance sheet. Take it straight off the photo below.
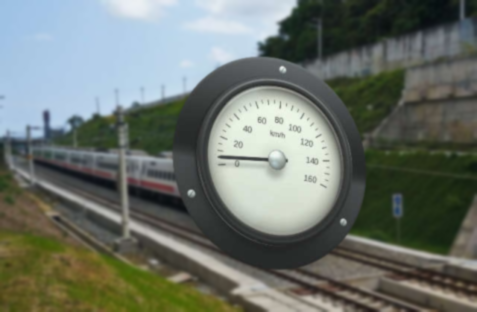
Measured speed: 5 km/h
